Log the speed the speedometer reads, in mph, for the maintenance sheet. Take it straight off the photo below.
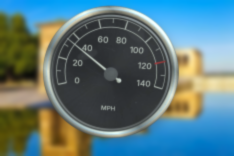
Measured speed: 35 mph
